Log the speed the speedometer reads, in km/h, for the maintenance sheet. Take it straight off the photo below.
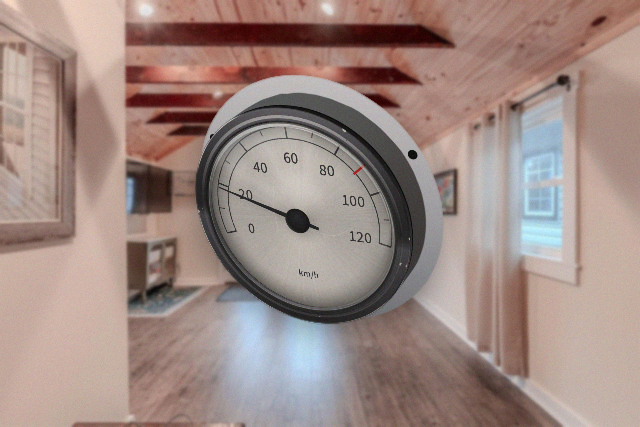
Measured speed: 20 km/h
